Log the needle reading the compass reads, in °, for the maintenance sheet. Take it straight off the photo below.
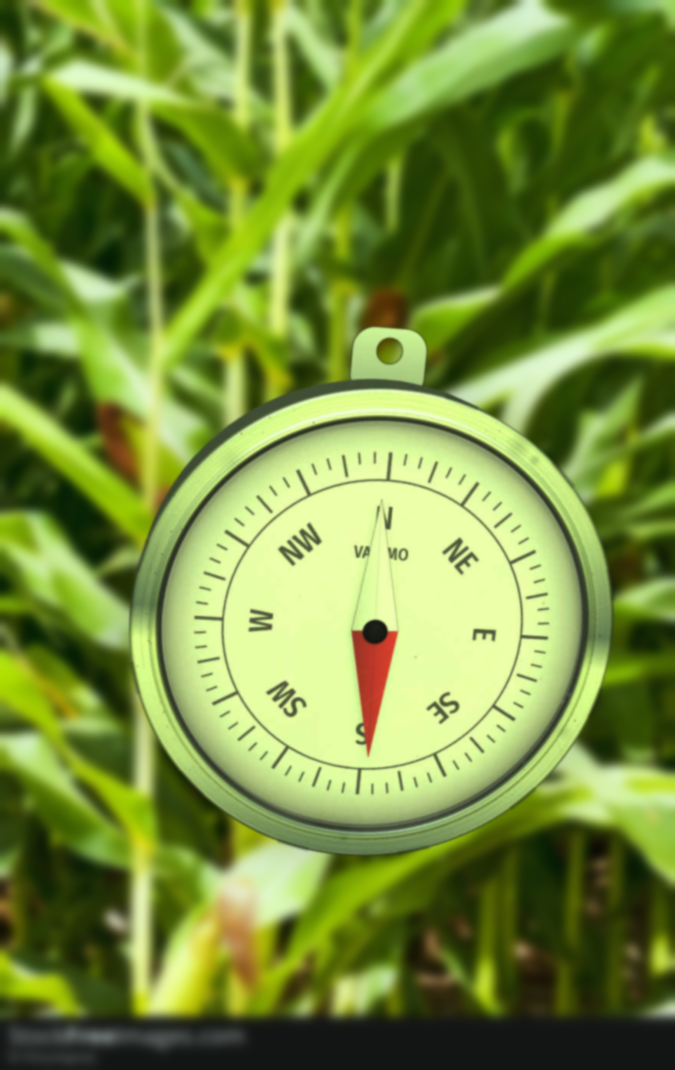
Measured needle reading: 177.5 °
